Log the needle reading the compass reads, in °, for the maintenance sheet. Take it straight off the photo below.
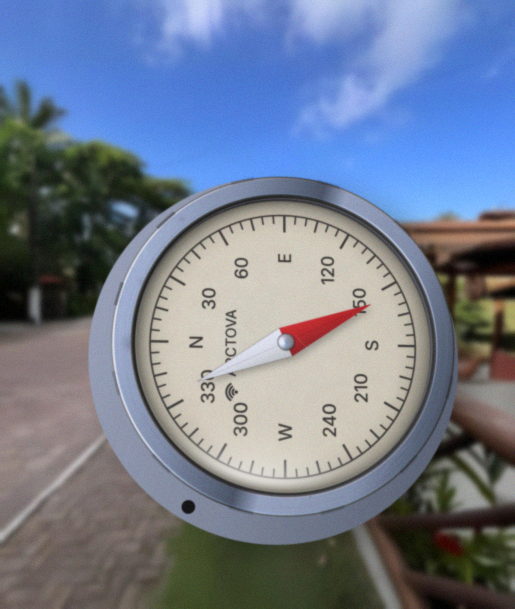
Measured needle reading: 155 °
